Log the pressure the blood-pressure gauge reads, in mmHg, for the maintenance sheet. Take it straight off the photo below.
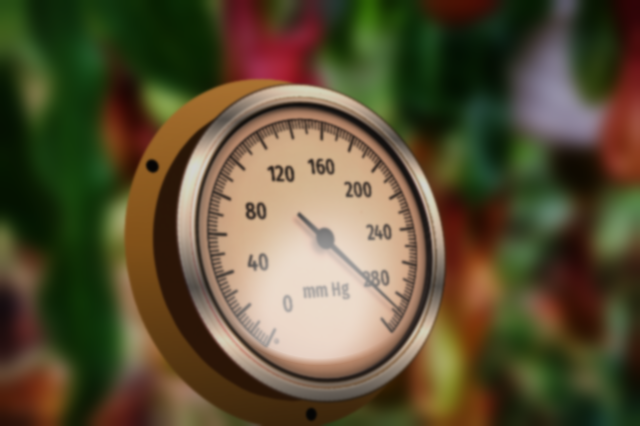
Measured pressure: 290 mmHg
